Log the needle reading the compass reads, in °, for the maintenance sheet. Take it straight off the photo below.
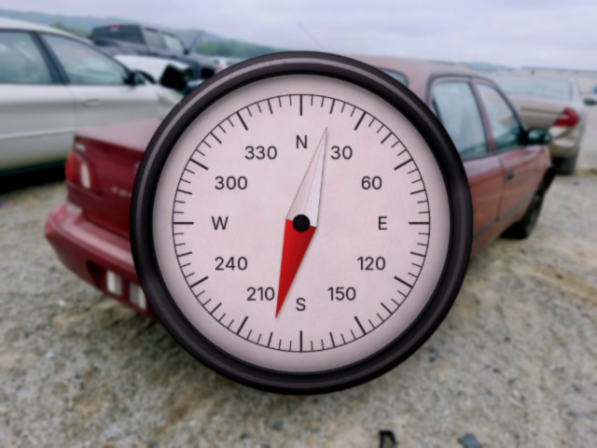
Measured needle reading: 195 °
